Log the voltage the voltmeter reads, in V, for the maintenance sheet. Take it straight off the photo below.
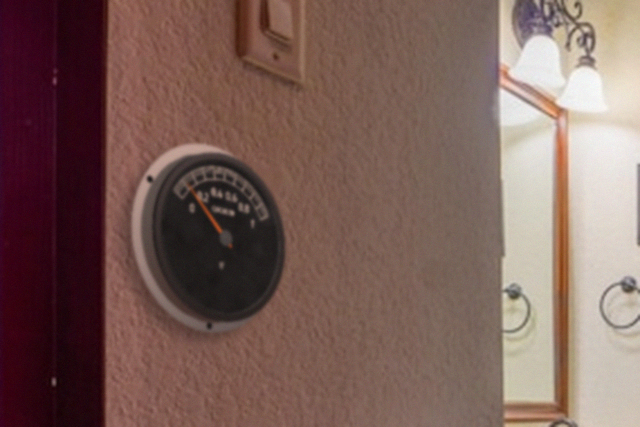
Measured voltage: 0.1 V
